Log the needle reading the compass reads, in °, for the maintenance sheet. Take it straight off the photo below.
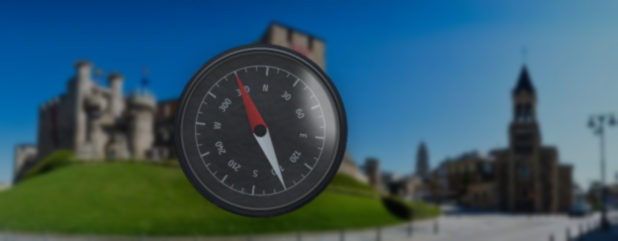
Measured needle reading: 330 °
